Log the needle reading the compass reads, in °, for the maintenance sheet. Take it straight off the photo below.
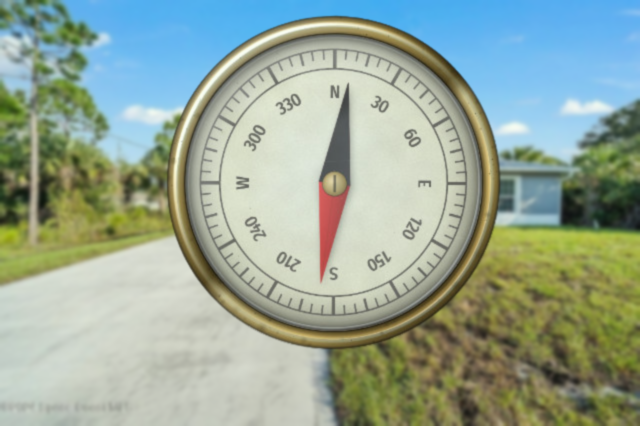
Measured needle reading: 187.5 °
